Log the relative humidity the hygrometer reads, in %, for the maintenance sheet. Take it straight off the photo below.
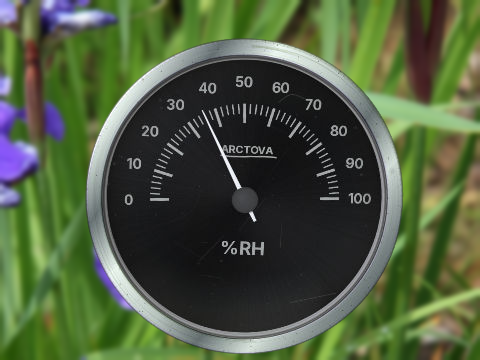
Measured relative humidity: 36 %
